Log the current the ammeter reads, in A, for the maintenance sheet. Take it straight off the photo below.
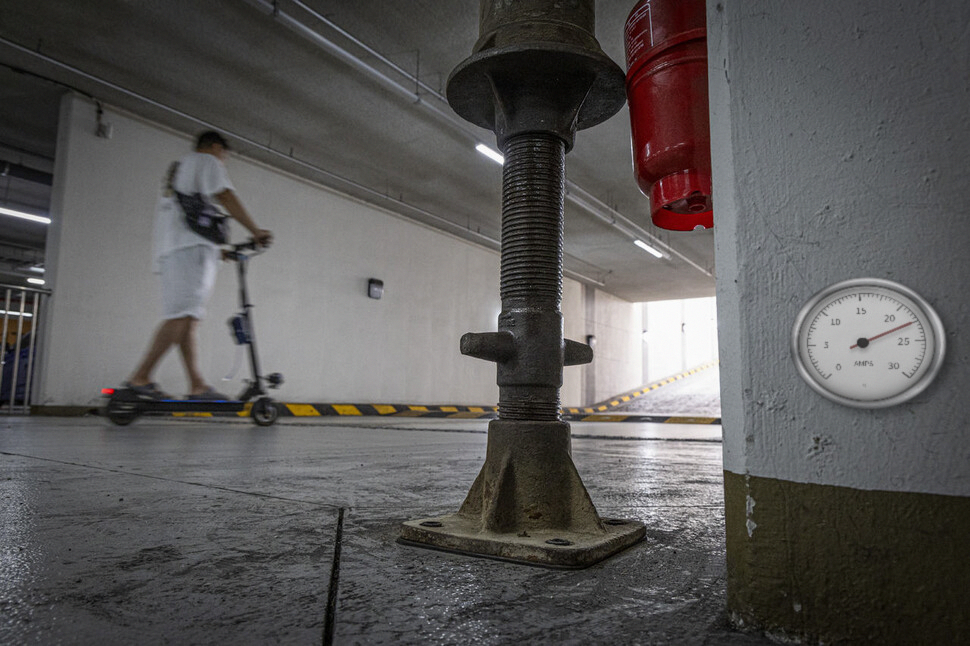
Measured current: 22.5 A
